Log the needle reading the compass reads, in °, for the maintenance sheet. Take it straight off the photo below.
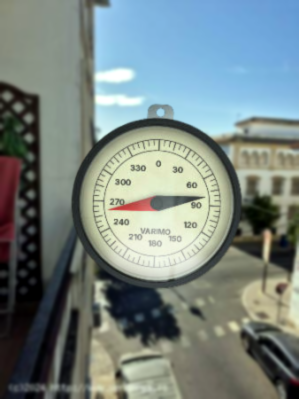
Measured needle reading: 260 °
